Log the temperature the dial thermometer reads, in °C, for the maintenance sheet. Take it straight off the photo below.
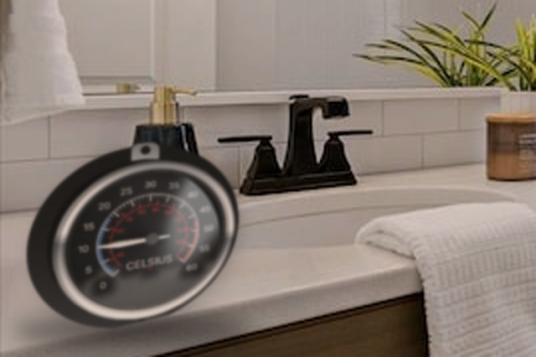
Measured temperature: 10 °C
